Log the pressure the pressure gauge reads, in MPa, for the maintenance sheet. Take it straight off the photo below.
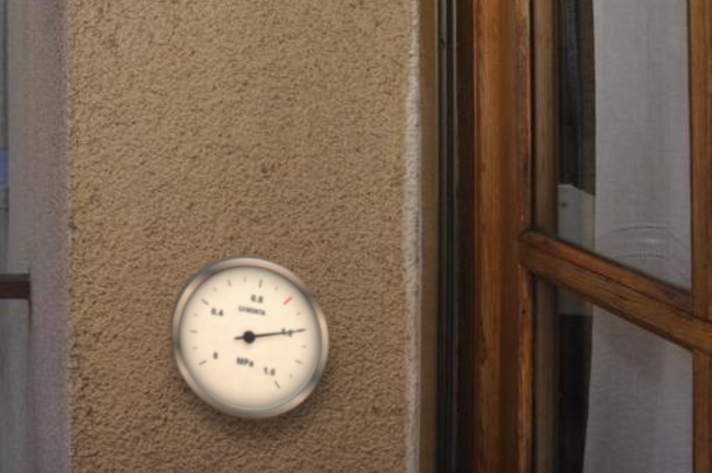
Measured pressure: 1.2 MPa
